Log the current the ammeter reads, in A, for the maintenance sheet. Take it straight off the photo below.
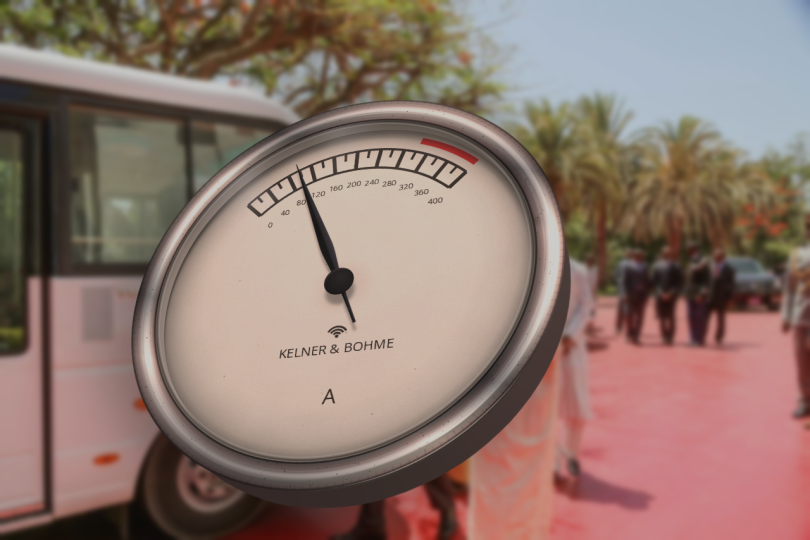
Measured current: 100 A
